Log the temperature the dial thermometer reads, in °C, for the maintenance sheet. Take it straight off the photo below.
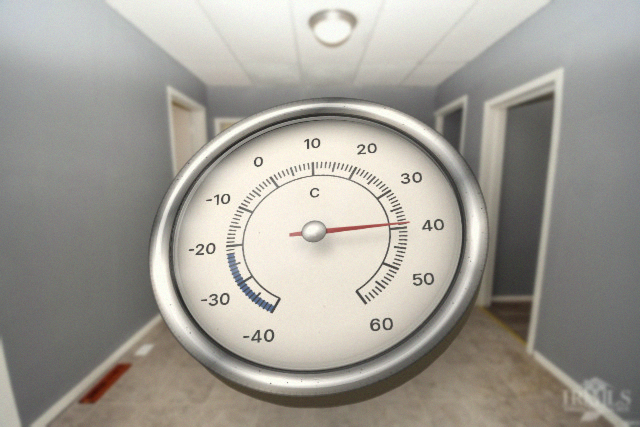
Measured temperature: 40 °C
